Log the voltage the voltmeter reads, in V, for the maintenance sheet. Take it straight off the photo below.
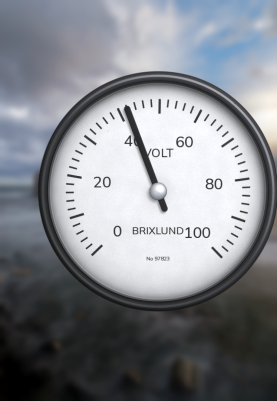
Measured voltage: 42 V
